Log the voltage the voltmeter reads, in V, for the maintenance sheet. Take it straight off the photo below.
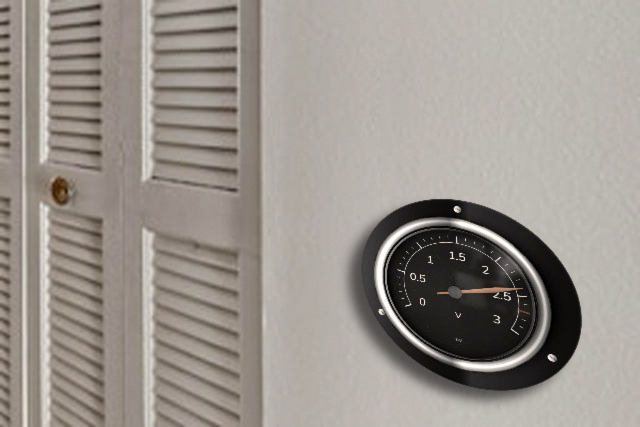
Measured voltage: 2.4 V
